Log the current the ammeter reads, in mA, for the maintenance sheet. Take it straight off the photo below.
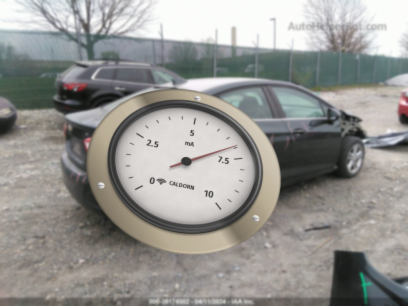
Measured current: 7 mA
